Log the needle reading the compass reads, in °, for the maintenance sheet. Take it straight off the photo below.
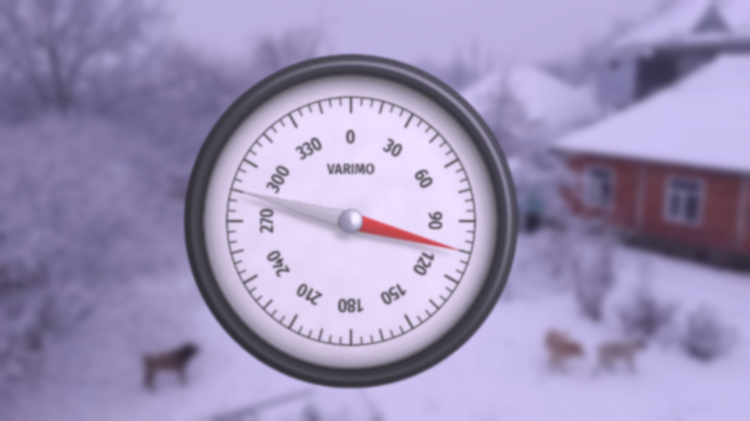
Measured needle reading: 105 °
